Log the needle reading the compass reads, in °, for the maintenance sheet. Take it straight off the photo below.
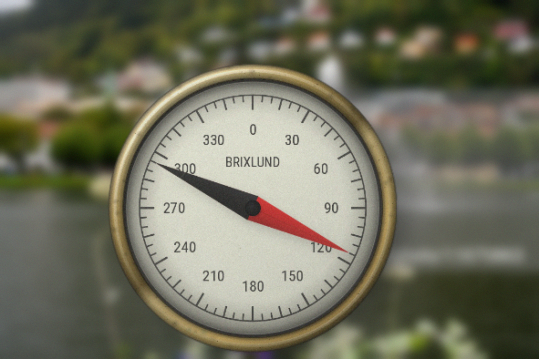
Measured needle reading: 115 °
